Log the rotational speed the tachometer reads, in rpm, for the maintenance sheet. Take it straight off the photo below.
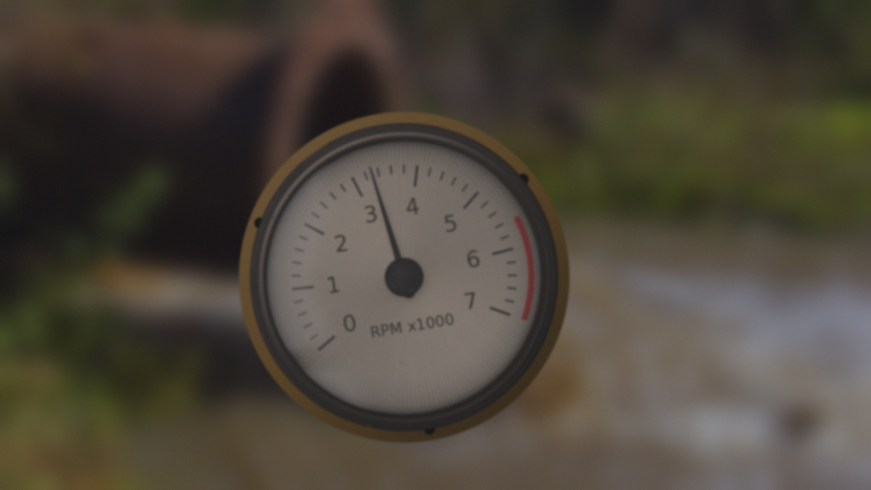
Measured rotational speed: 3300 rpm
